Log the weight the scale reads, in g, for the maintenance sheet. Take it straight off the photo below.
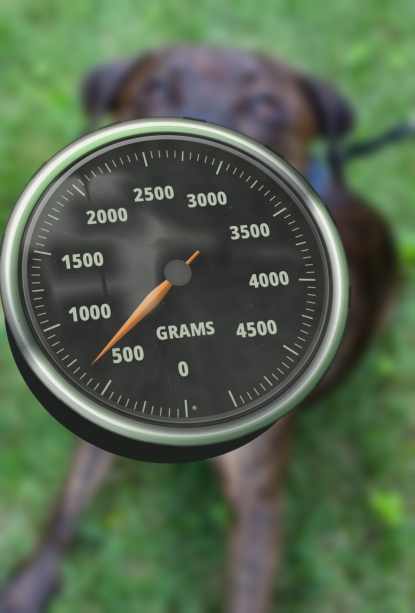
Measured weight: 650 g
